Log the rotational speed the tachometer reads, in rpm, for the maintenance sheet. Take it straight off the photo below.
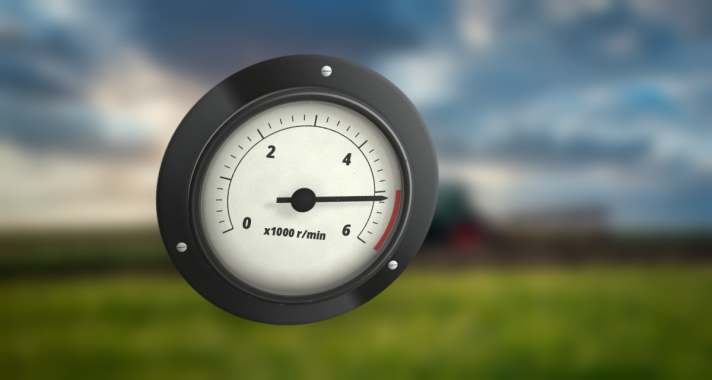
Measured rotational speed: 5100 rpm
